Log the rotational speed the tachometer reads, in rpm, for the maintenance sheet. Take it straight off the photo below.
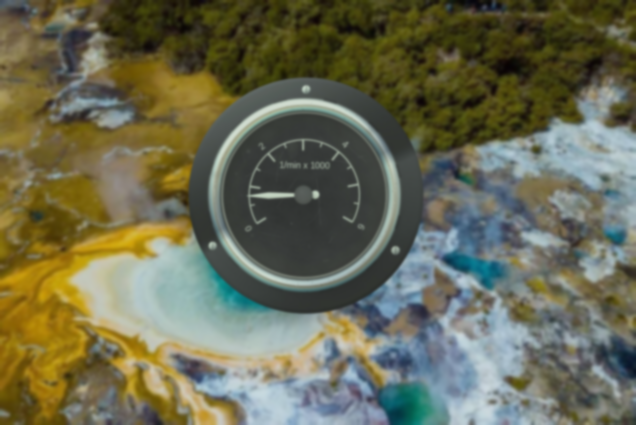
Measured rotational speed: 750 rpm
